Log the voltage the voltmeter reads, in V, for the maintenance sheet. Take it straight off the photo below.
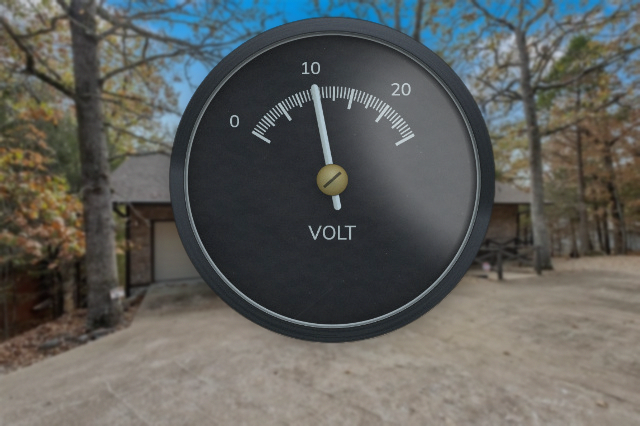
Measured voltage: 10 V
